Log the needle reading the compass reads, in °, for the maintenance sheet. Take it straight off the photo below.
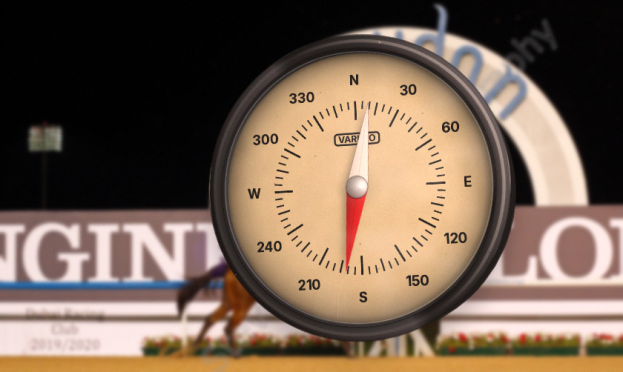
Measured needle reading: 190 °
